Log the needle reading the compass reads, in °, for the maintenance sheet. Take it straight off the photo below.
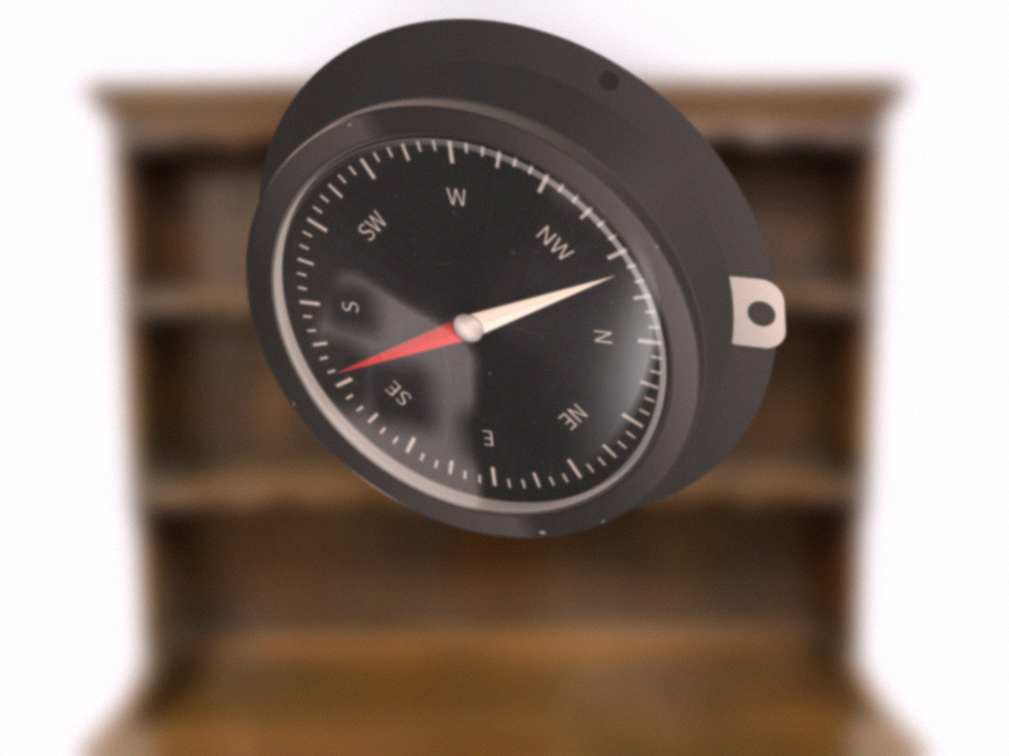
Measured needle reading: 155 °
